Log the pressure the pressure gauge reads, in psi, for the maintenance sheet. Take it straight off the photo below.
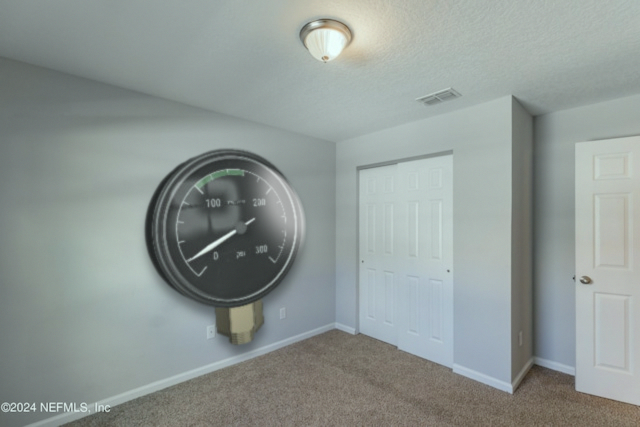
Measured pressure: 20 psi
